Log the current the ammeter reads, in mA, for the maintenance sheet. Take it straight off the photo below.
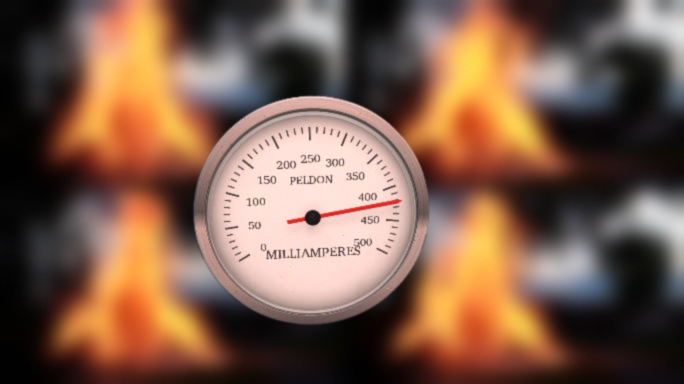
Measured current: 420 mA
